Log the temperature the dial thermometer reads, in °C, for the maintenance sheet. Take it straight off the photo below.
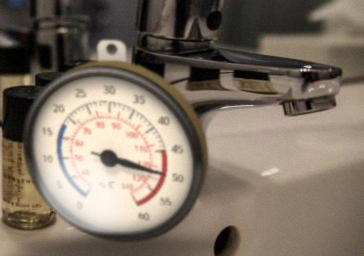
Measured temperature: 50 °C
